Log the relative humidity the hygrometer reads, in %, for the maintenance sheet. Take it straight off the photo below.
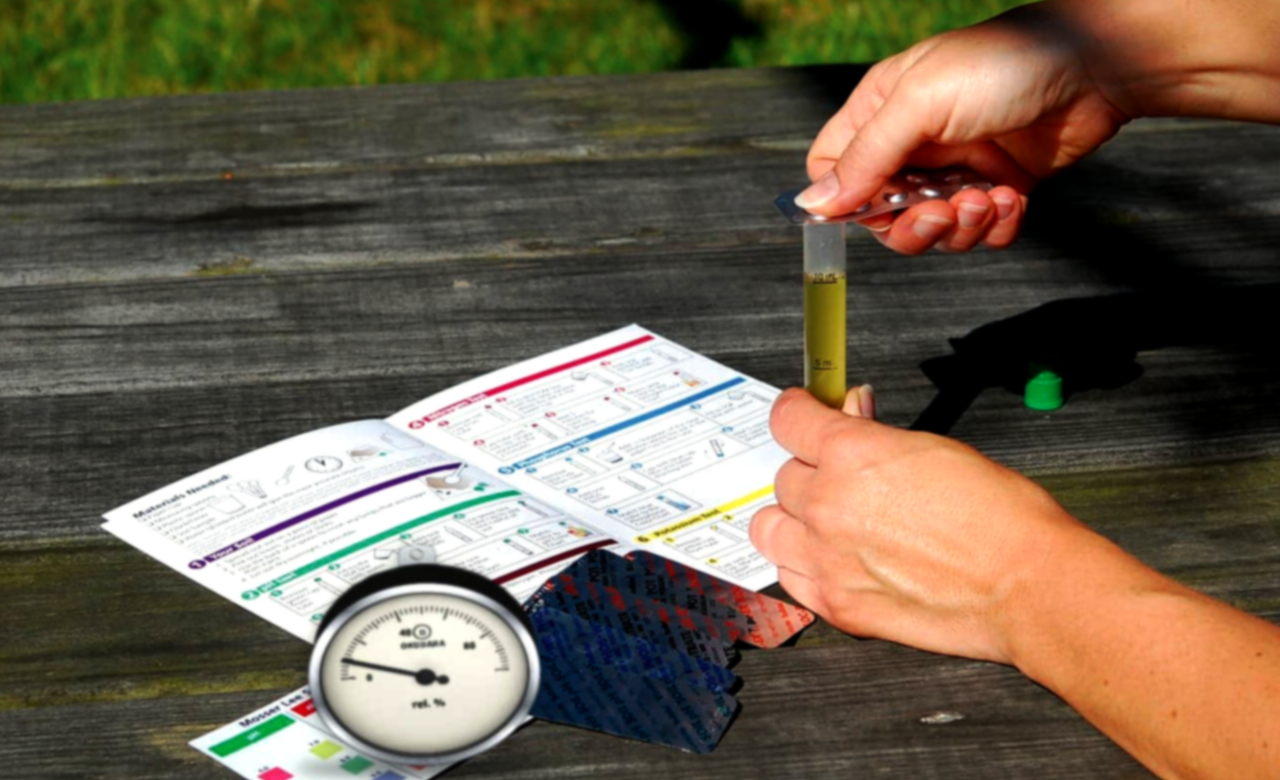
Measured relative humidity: 10 %
